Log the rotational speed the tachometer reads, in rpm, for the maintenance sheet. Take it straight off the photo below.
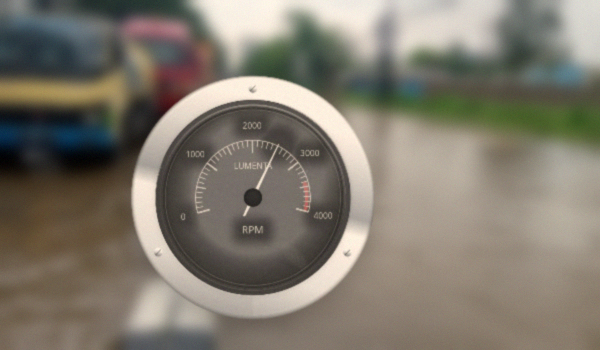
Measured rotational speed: 2500 rpm
